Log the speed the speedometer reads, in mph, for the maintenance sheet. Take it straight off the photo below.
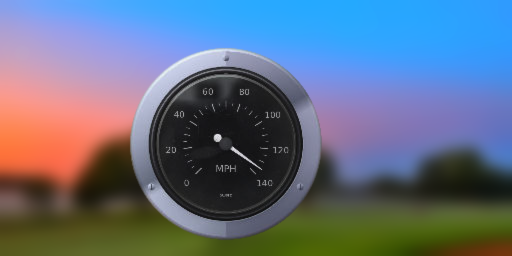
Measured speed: 135 mph
